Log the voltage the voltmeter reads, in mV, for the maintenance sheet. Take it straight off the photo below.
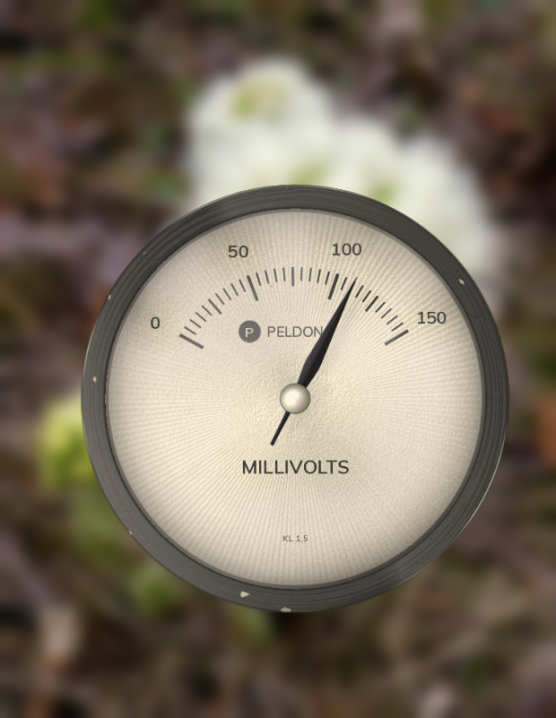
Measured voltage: 110 mV
